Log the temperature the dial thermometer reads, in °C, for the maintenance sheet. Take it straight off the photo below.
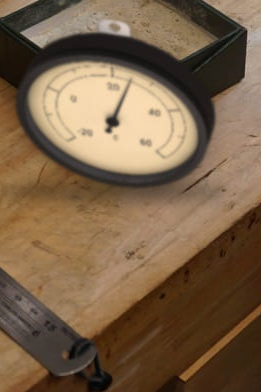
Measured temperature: 25 °C
